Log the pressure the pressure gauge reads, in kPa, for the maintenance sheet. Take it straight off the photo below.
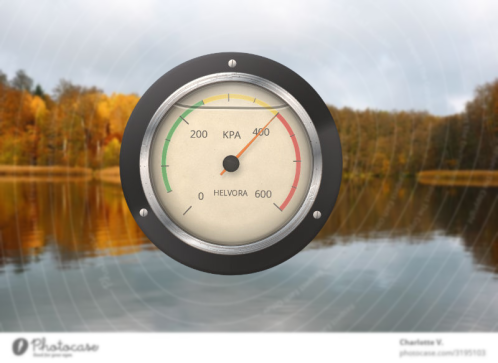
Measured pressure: 400 kPa
